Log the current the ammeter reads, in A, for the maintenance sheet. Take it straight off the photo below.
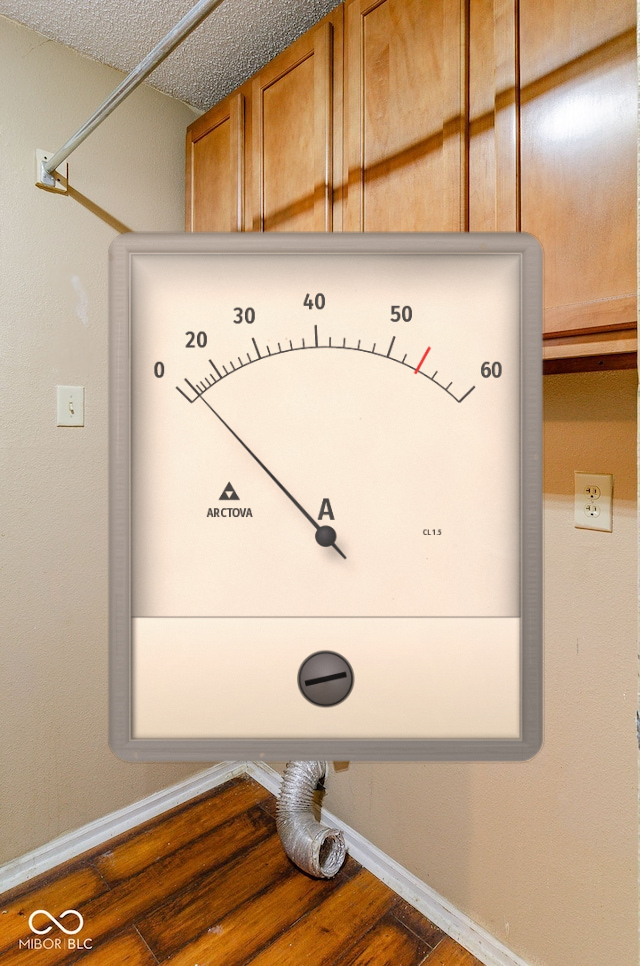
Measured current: 10 A
